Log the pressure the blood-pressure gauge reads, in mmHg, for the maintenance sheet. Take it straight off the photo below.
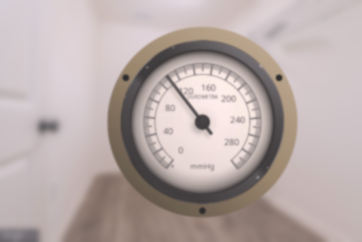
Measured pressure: 110 mmHg
